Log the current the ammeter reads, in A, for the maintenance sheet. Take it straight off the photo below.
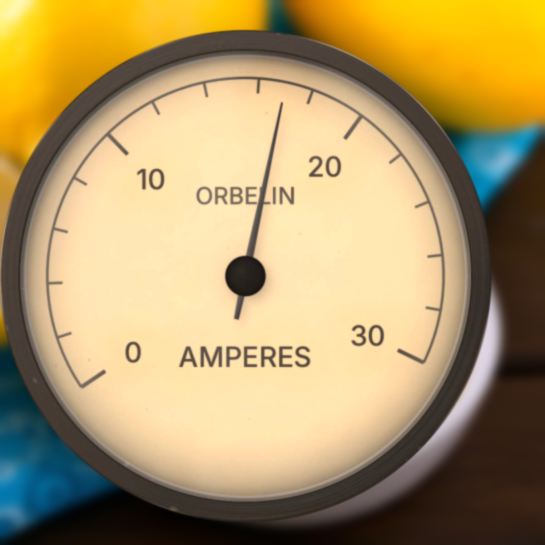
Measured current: 17 A
